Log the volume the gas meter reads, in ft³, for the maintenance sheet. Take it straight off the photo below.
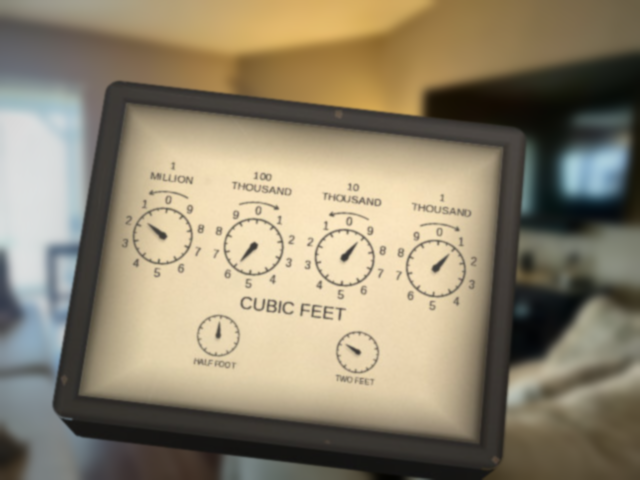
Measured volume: 159100 ft³
